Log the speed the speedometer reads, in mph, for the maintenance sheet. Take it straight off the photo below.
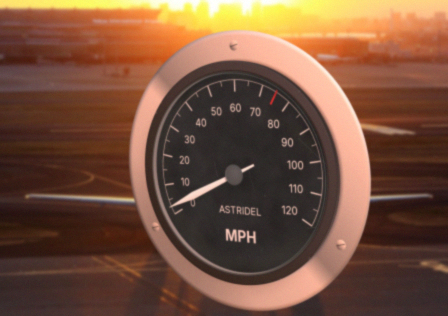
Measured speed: 2.5 mph
